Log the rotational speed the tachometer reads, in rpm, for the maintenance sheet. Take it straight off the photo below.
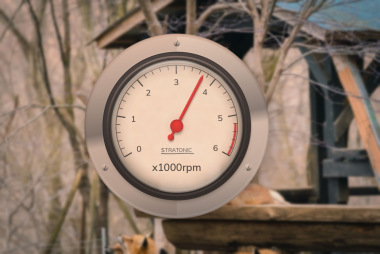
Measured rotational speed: 3700 rpm
